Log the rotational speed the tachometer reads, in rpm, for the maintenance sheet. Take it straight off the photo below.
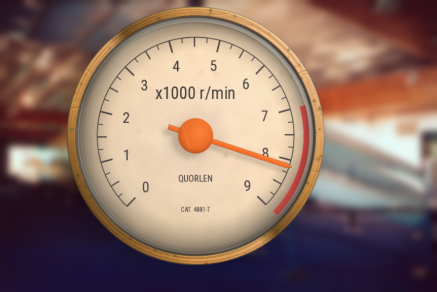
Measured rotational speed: 8125 rpm
